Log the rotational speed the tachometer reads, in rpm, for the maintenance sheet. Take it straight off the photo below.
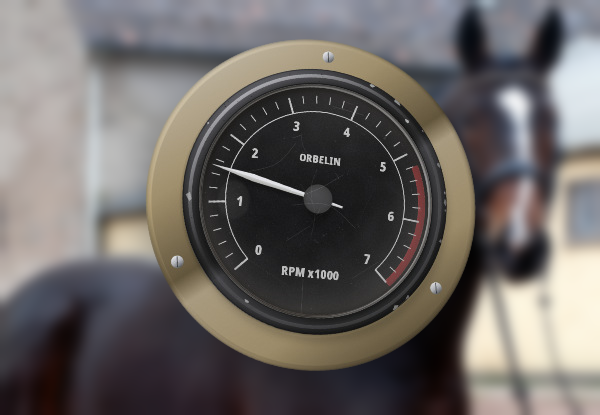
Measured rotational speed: 1500 rpm
